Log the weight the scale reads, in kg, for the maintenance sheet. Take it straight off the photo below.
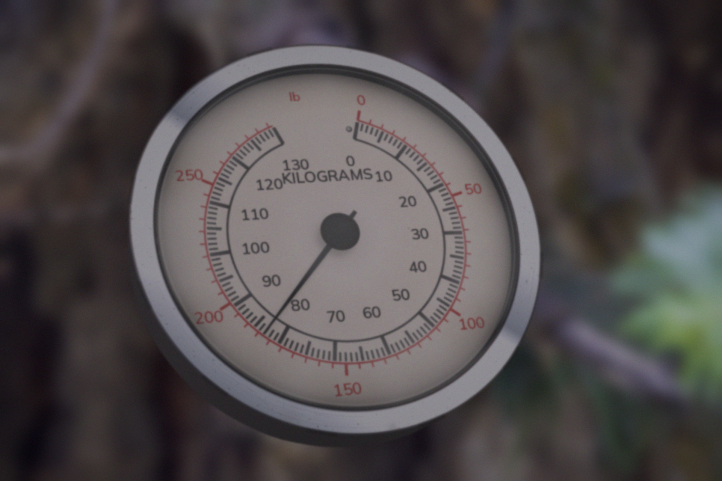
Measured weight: 83 kg
